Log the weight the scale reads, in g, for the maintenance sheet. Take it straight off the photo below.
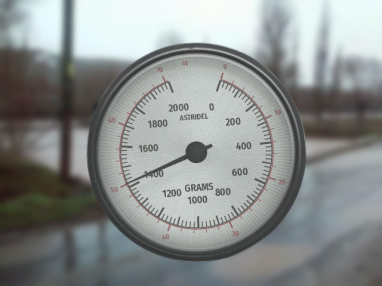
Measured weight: 1420 g
